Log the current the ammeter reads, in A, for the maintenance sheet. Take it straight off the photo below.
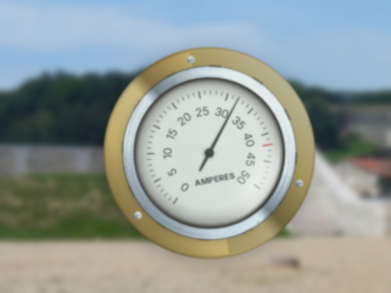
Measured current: 32 A
